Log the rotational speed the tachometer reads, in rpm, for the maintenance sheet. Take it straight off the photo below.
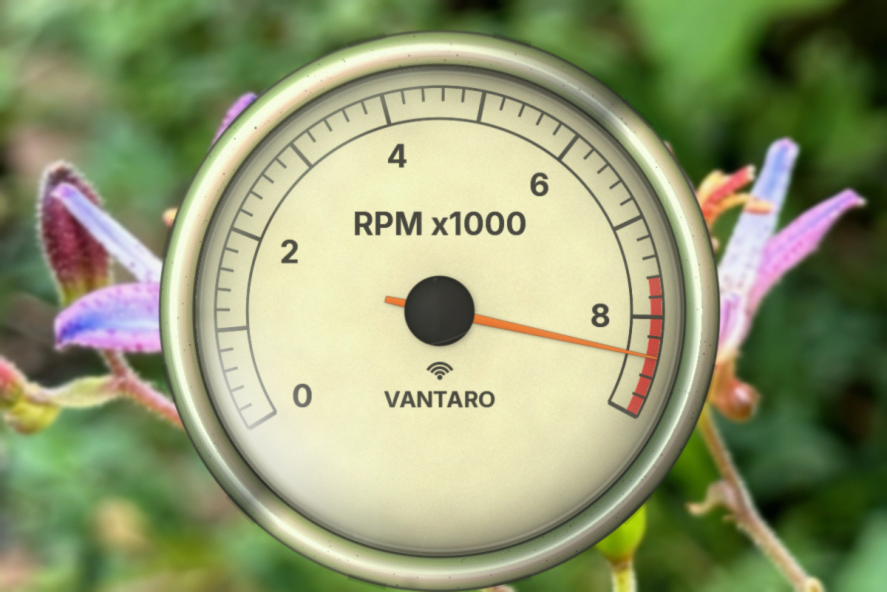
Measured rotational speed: 8400 rpm
